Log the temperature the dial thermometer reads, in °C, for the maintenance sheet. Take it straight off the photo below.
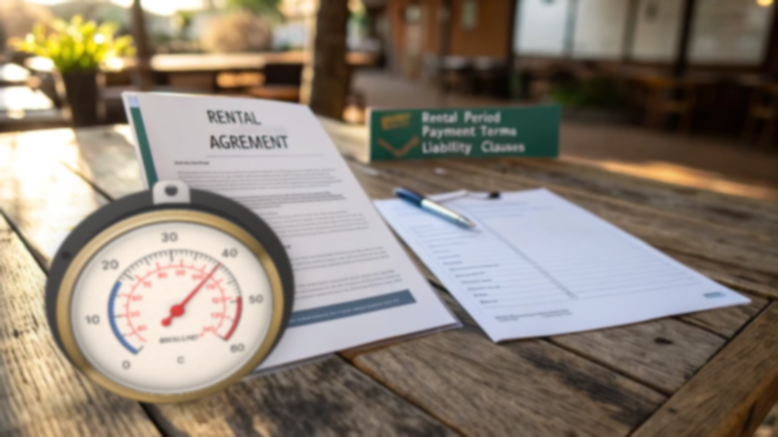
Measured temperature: 40 °C
